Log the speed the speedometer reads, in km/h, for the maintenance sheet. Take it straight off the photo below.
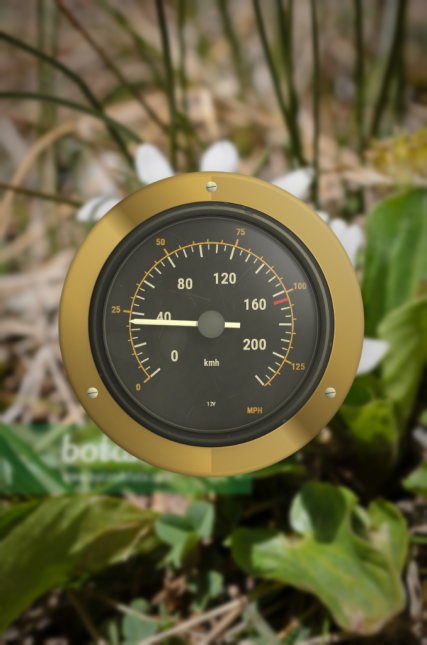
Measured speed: 35 km/h
